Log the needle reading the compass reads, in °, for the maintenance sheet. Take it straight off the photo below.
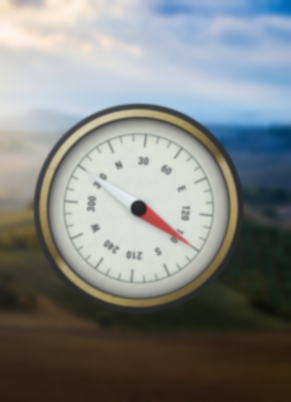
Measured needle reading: 150 °
